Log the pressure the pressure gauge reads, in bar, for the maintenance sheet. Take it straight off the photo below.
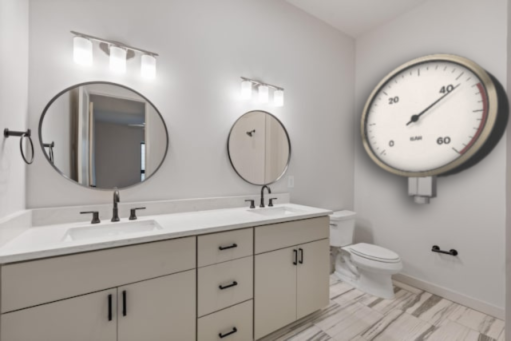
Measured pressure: 42 bar
